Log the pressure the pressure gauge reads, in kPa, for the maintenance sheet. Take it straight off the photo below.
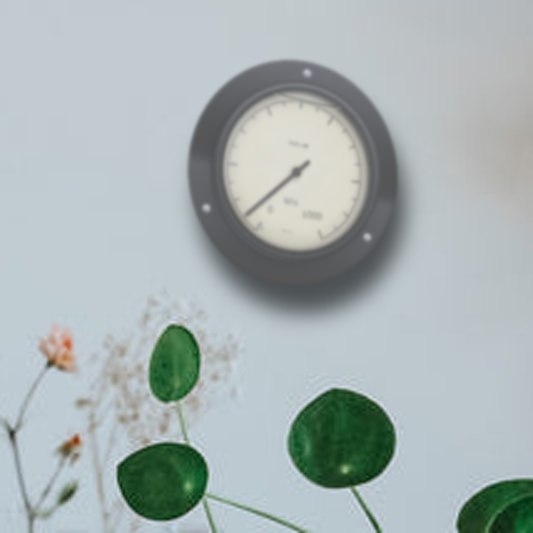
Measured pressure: 50 kPa
